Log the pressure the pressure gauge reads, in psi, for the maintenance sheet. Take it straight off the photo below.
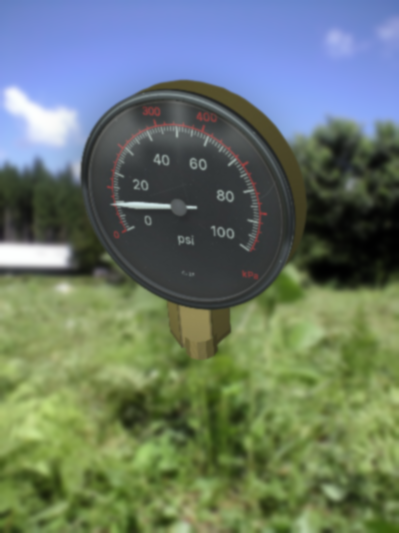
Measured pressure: 10 psi
